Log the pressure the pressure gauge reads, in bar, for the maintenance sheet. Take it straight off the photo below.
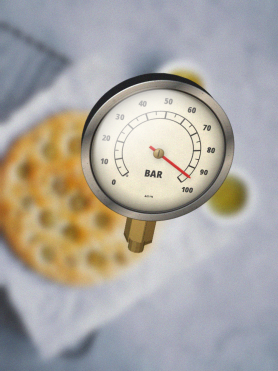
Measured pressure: 95 bar
